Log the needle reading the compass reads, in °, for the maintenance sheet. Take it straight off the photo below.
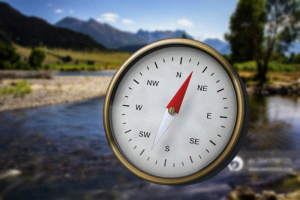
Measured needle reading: 20 °
